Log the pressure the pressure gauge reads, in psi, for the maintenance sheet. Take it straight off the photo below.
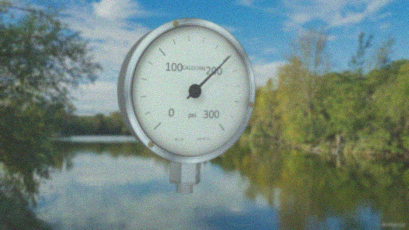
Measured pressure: 200 psi
